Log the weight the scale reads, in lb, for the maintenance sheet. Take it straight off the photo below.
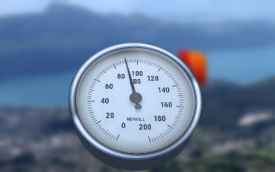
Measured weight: 90 lb
